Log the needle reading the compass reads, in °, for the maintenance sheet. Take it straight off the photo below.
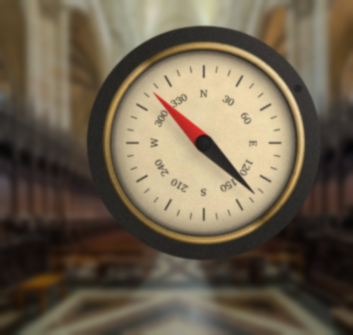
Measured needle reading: 315 °
